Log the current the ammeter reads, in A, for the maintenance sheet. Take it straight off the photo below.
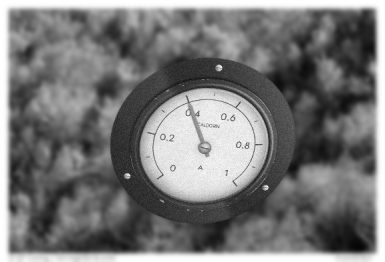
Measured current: 0.4 A
